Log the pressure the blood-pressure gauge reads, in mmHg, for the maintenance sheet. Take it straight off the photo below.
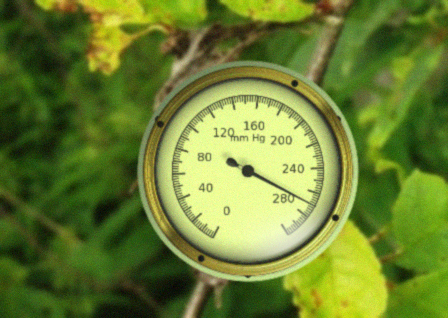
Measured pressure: 270 mmHg
